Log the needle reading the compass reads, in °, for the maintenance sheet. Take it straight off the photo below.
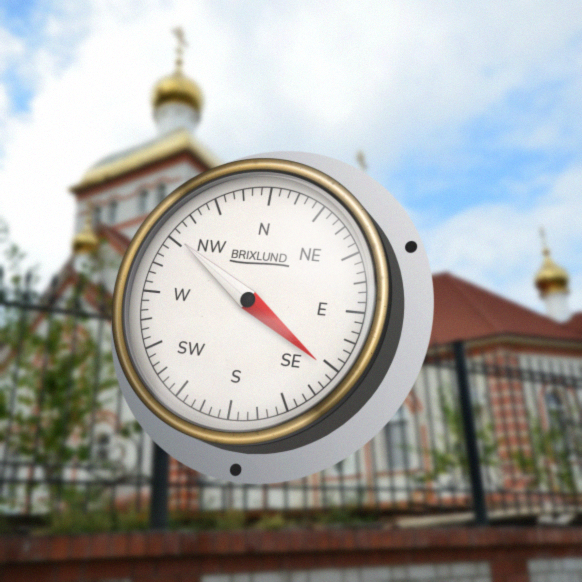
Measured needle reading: 122.5 °
